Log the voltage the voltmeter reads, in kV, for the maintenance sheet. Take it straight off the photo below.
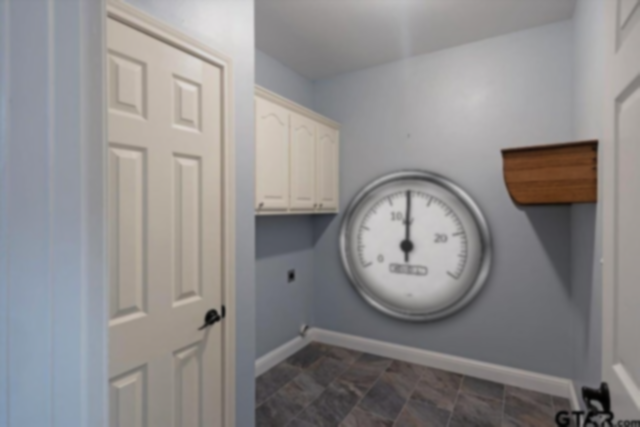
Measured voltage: 12.5 kV
